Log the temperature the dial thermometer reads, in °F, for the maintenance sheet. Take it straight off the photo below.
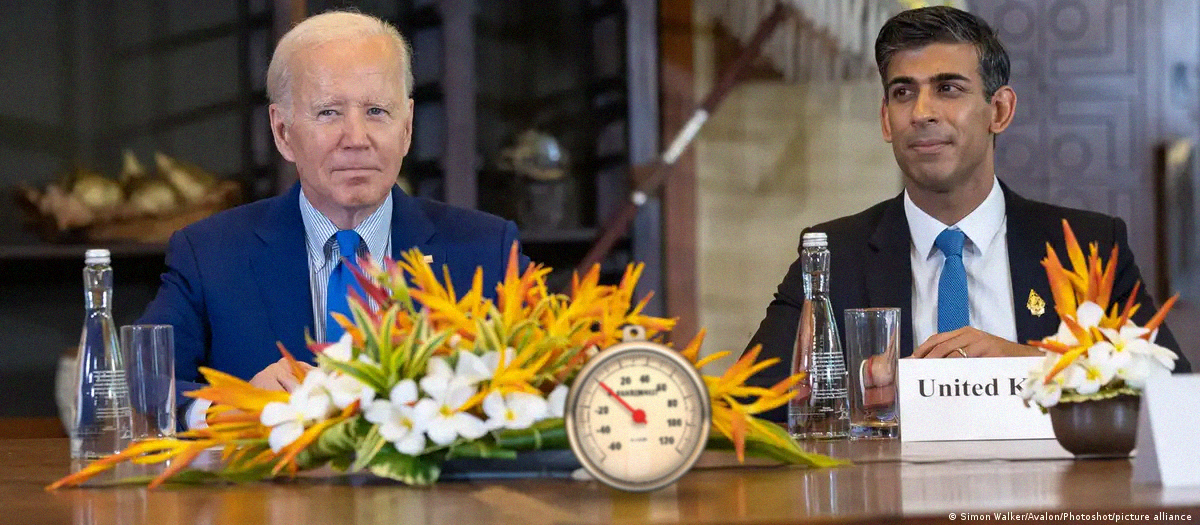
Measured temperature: 0 °F
